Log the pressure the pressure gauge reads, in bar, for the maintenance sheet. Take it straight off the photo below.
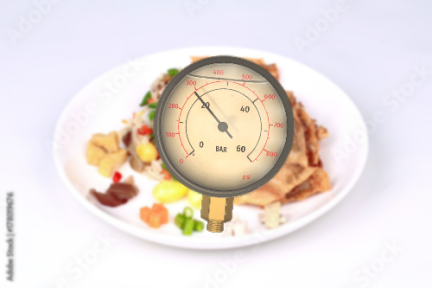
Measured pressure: 20 bar
